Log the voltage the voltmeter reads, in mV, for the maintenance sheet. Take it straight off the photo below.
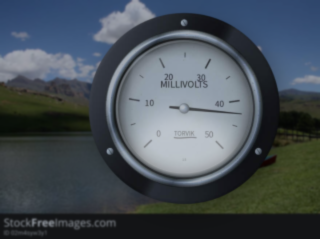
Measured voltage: 42.5 mV
